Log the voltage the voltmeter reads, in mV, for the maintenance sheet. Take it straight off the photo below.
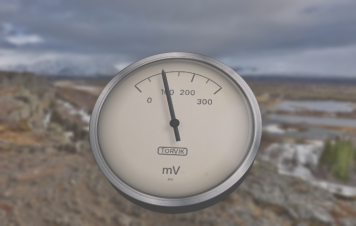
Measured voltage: 100 mV
